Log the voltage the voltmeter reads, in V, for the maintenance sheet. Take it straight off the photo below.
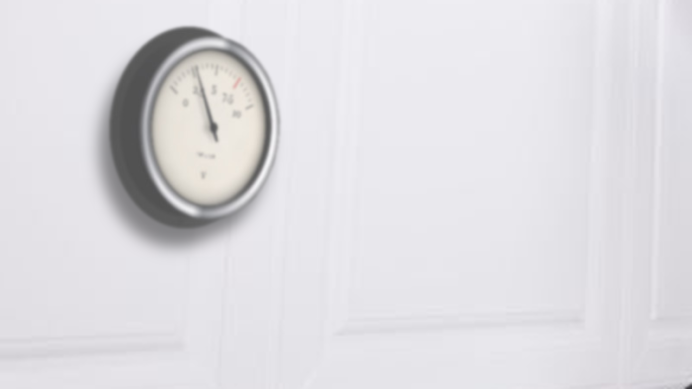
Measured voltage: 2.5 V
